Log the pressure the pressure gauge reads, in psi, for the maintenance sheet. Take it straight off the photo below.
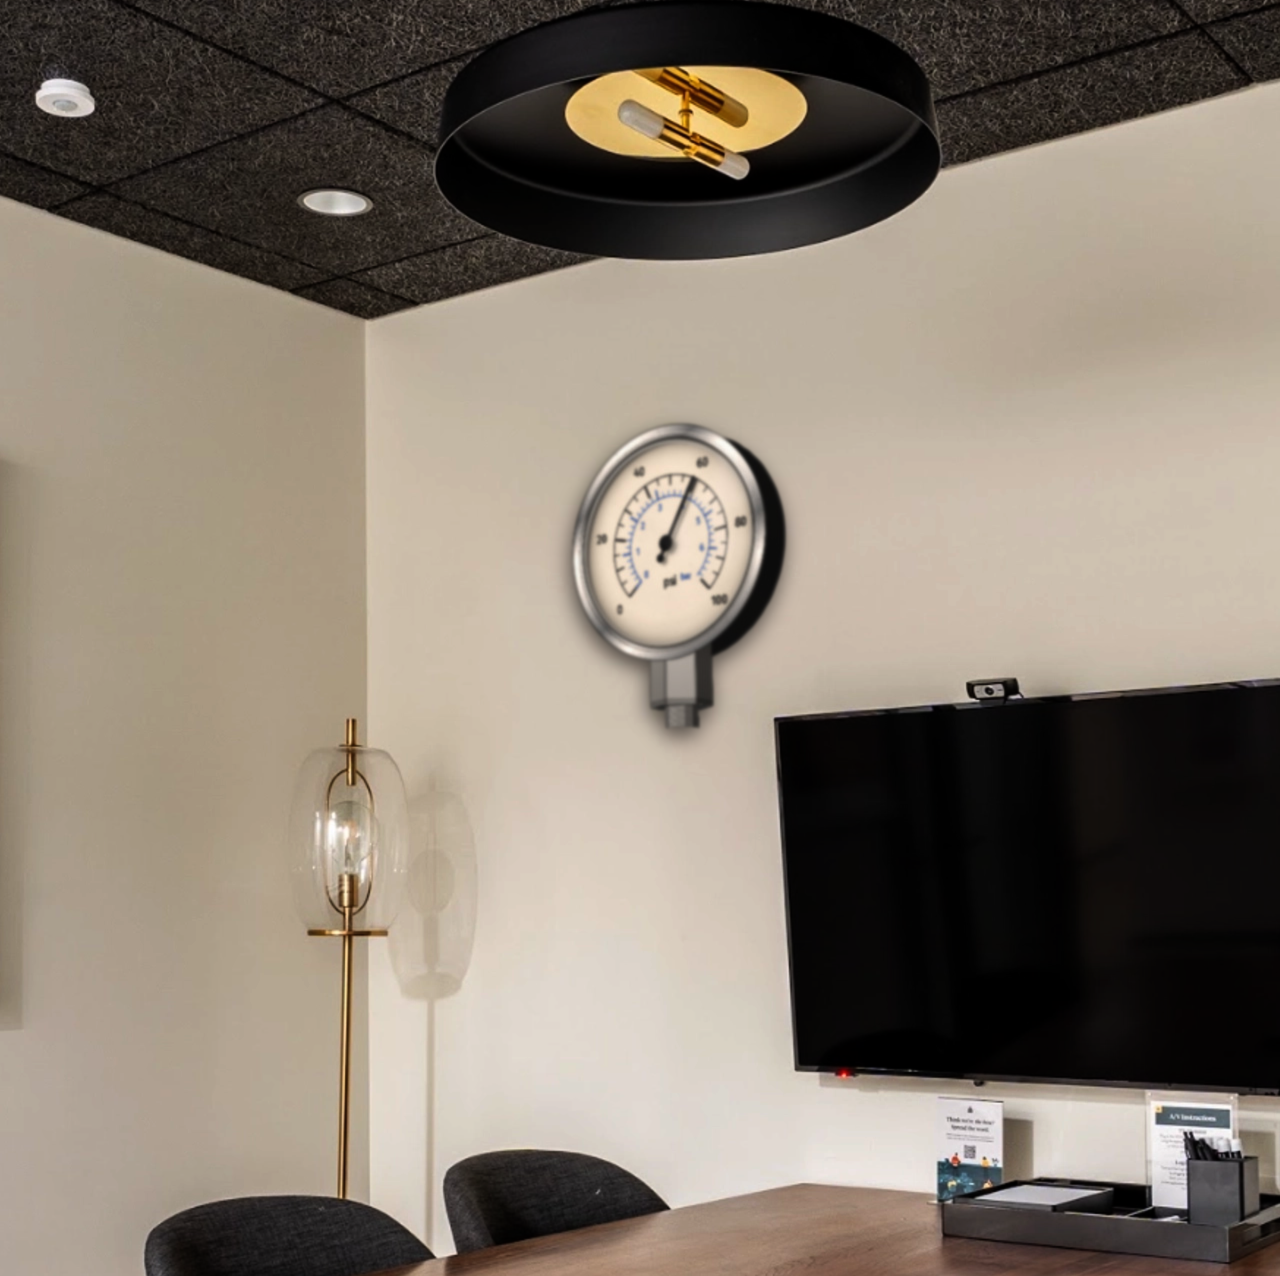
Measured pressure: 60 psi
